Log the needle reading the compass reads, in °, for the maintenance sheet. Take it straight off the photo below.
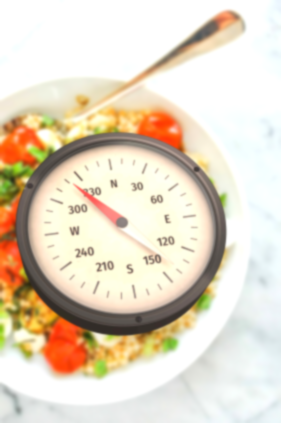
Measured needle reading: 320 °
